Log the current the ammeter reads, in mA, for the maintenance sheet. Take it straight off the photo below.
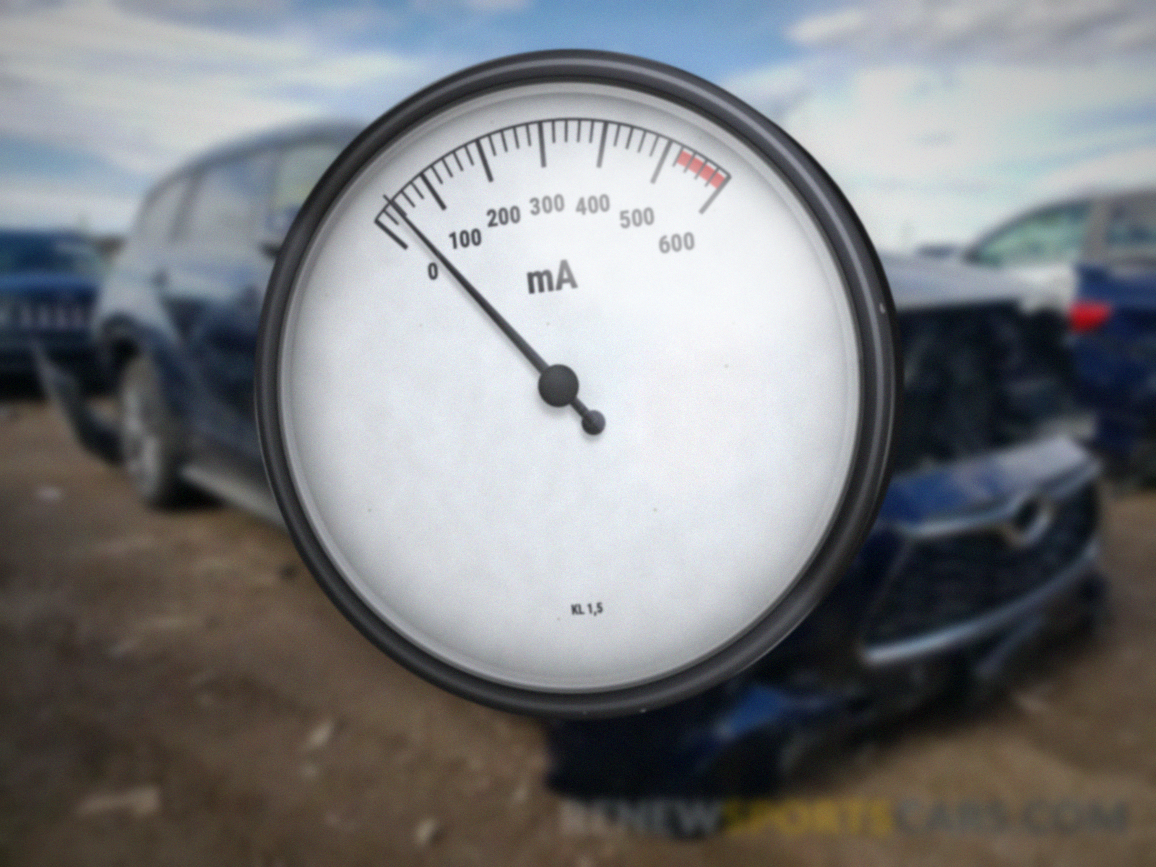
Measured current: 40 mA
